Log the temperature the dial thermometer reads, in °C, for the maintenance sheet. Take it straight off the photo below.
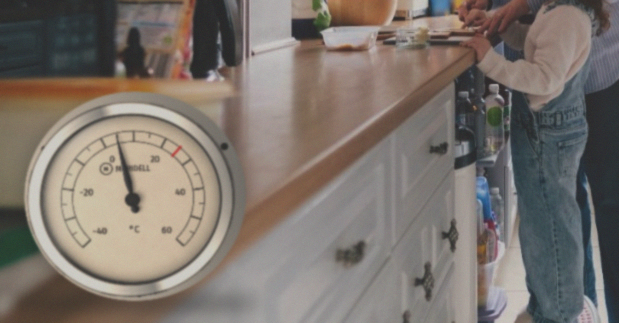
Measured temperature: 5 °C
